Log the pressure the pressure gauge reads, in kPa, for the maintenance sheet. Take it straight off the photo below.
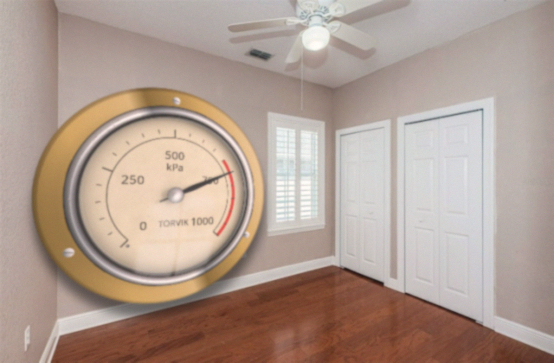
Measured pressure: 750 kPa
